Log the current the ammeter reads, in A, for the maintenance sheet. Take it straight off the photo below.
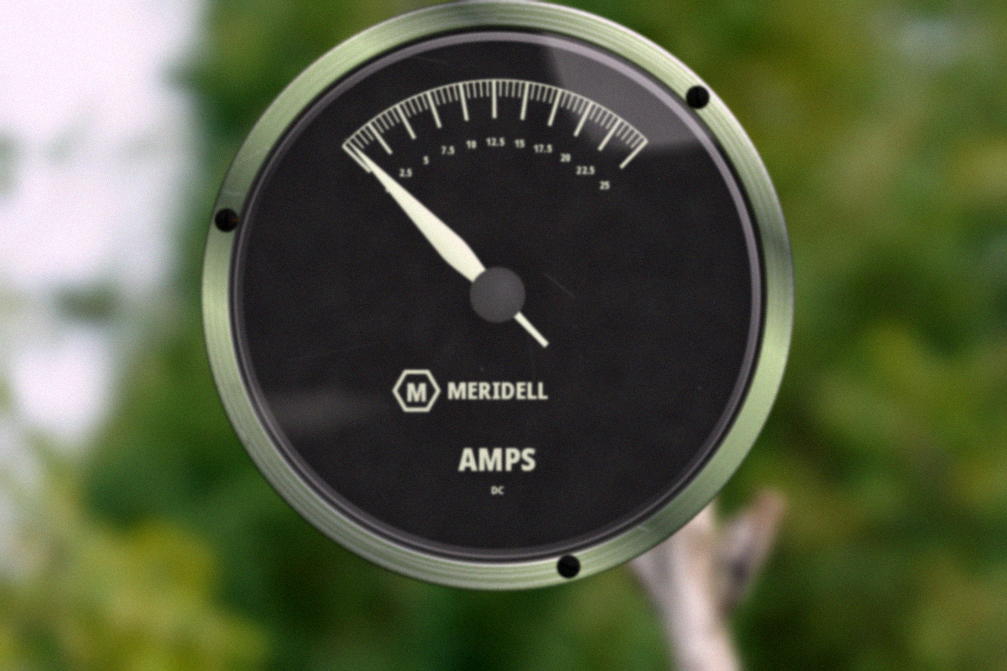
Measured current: 0.5 A
